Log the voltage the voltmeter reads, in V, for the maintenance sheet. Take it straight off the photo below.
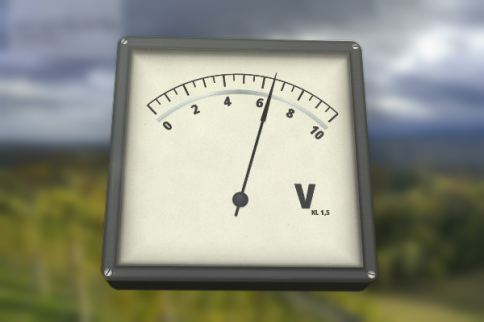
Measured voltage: 6.5 V
